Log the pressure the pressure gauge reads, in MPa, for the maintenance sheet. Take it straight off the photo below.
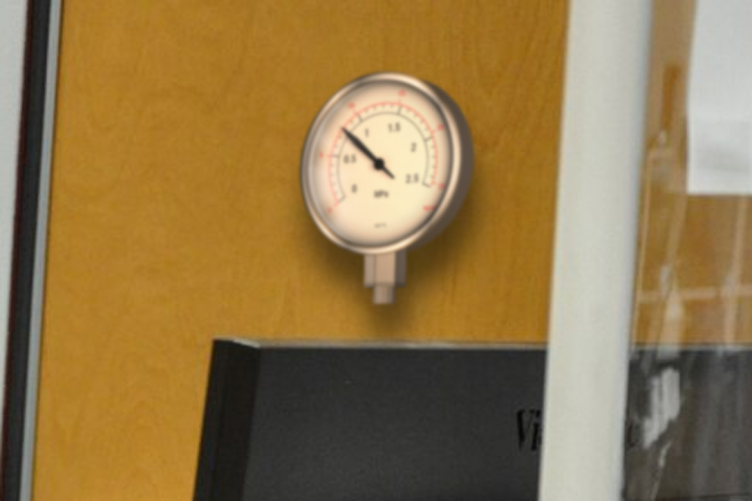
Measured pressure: 0.8 MPa
